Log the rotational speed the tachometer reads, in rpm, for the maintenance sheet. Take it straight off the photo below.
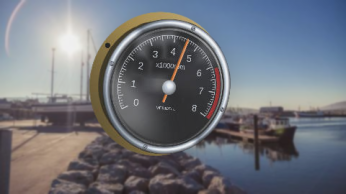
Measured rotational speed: 4500 rpm
